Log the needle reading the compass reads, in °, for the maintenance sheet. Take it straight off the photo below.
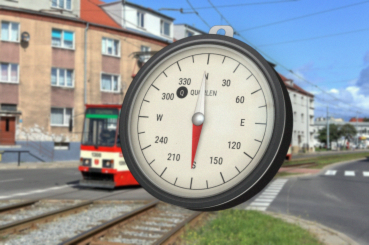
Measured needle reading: 180 °
